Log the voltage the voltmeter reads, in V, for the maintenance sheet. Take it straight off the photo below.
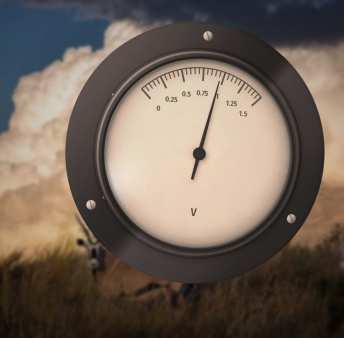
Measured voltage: 0.95 V
